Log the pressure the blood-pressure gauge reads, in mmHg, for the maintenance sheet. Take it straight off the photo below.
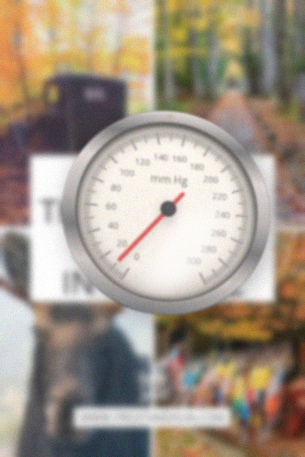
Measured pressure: 10 mmHg
